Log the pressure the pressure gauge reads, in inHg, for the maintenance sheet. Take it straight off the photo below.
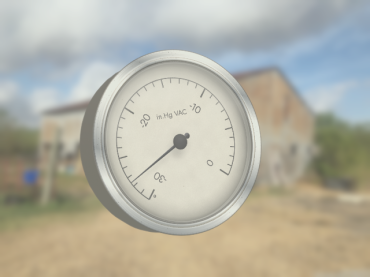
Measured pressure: -27.5 inHg
